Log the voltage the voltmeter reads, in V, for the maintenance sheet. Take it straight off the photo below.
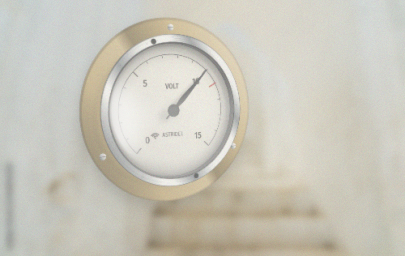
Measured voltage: 10 V
